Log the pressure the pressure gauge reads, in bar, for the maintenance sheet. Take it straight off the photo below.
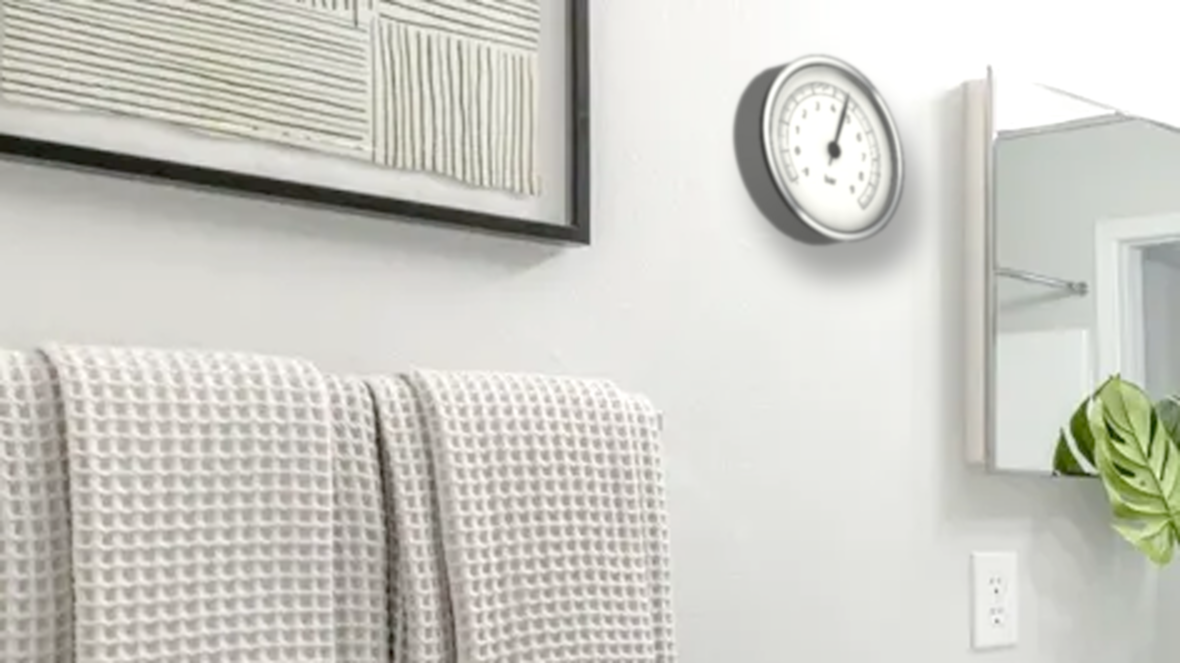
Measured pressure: 4.5 bar
